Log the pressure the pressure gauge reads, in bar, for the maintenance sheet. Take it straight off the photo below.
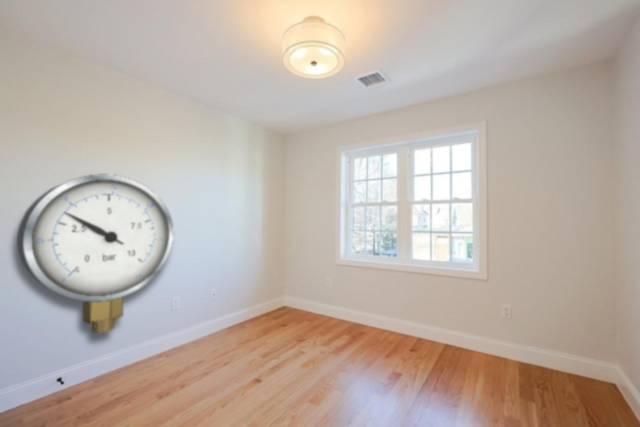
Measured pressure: 3 bar
